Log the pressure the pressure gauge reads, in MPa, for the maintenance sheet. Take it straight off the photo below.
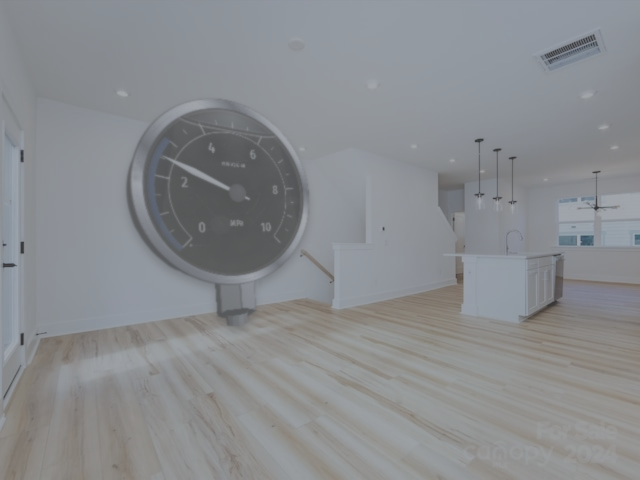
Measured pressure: 2.5 MPa
